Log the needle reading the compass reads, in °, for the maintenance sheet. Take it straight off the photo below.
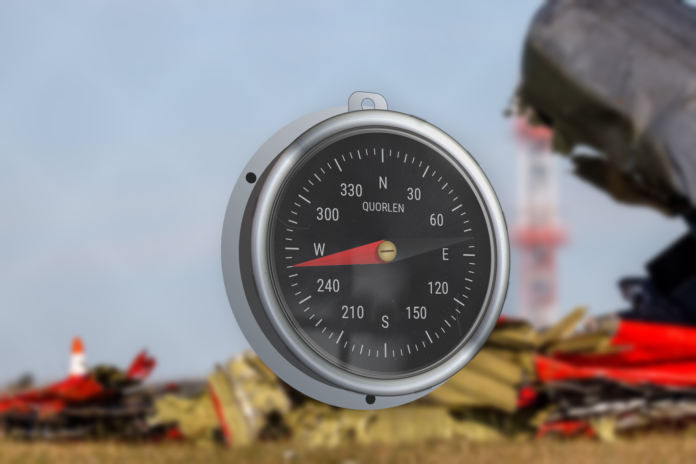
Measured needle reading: 260 °
